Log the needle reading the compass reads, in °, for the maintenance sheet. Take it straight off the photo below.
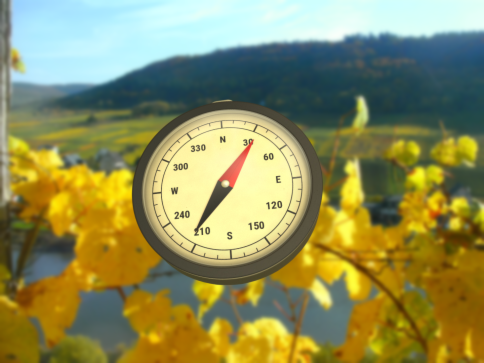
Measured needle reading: 35 °
